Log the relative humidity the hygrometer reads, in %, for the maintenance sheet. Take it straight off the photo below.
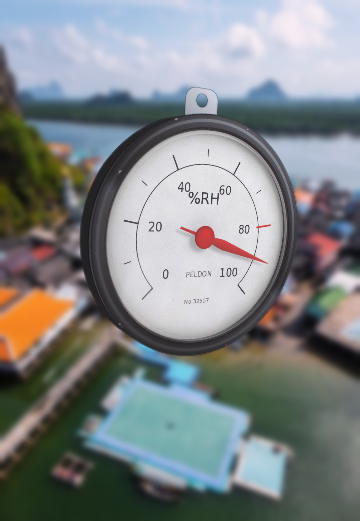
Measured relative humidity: 90 %
